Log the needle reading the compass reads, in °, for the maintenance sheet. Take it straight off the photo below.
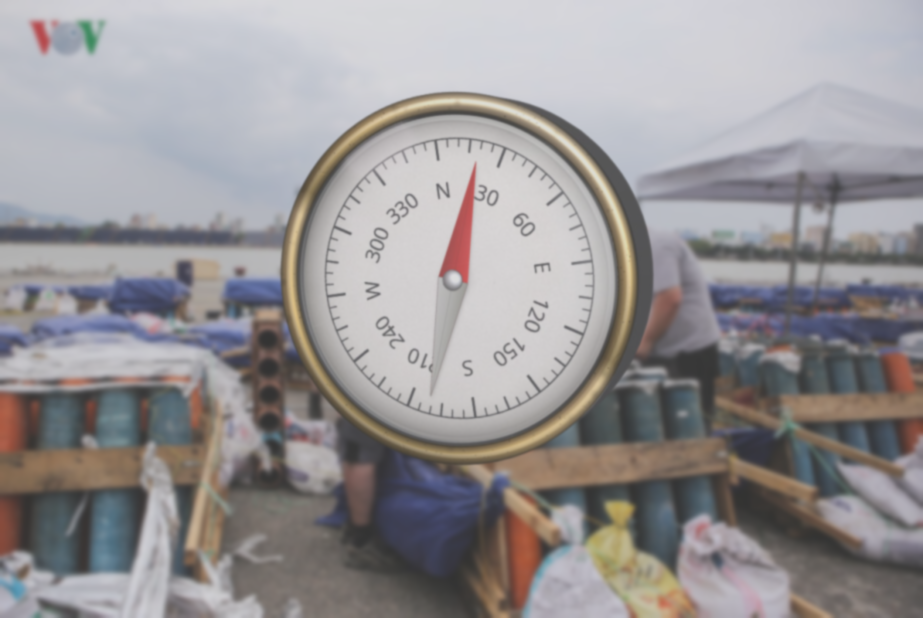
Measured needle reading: 20 °
